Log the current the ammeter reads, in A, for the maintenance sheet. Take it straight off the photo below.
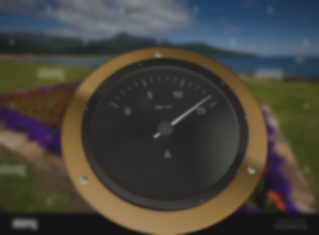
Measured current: 14 A
